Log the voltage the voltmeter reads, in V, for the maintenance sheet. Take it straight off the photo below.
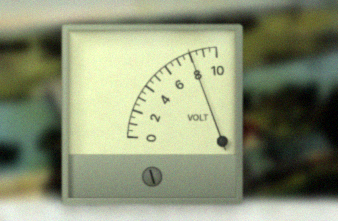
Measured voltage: 8 V
